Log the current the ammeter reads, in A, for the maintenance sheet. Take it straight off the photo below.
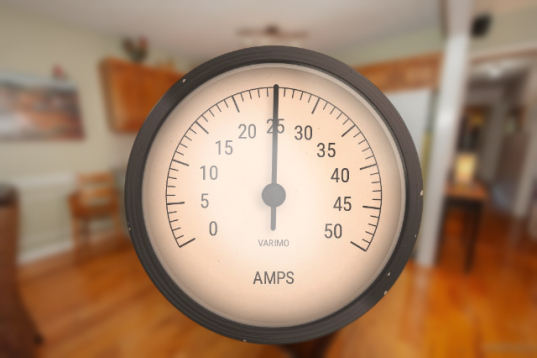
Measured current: 25 A
